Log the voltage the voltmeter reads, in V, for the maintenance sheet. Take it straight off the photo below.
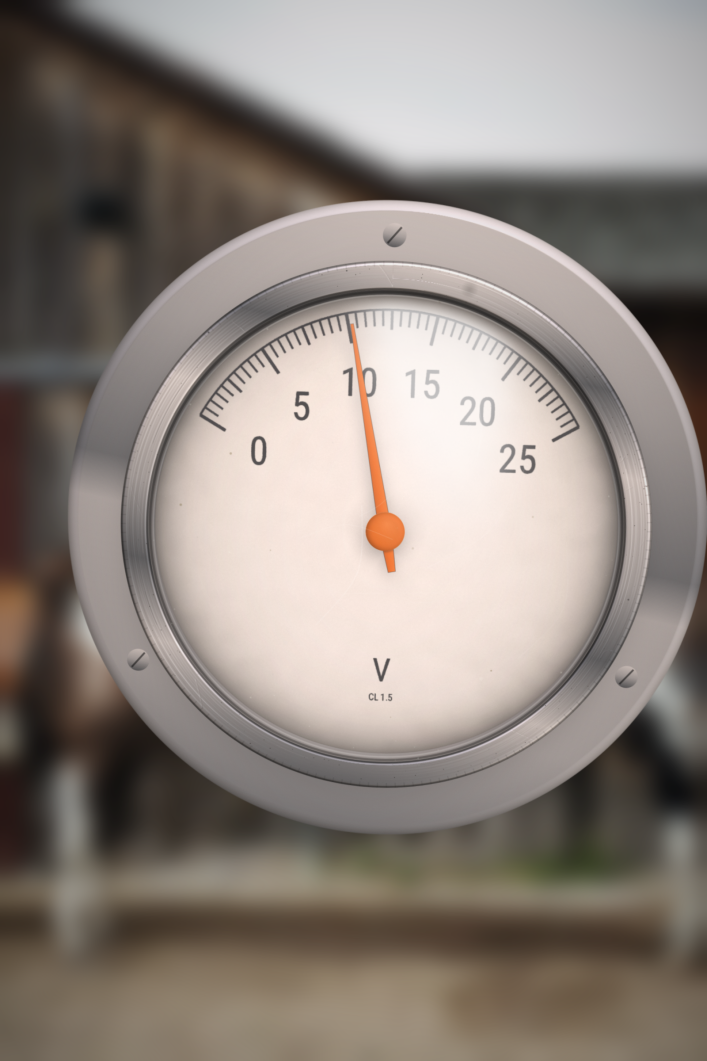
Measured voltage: 10.25 V
